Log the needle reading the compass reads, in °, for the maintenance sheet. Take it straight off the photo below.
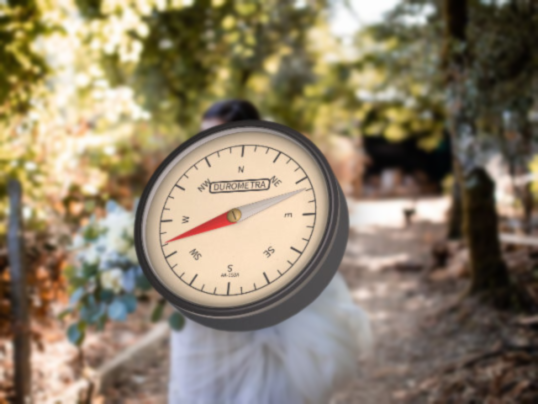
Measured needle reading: 250 °
